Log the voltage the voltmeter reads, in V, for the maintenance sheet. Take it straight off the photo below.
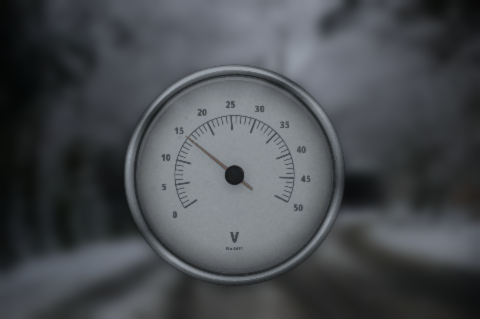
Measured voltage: 15 V
